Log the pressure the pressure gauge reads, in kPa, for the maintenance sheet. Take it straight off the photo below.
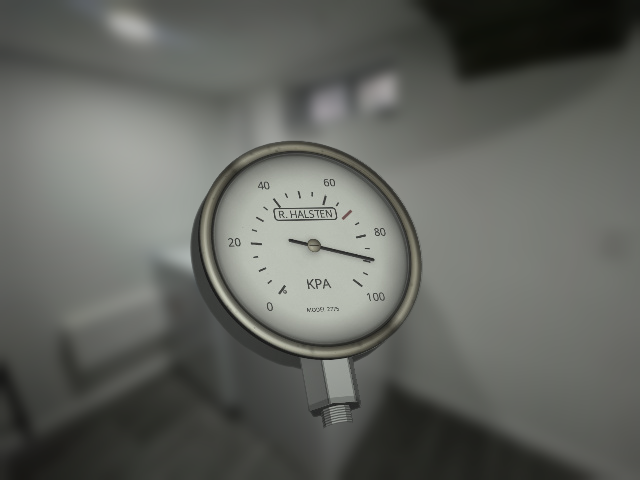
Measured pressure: 90 kPa
